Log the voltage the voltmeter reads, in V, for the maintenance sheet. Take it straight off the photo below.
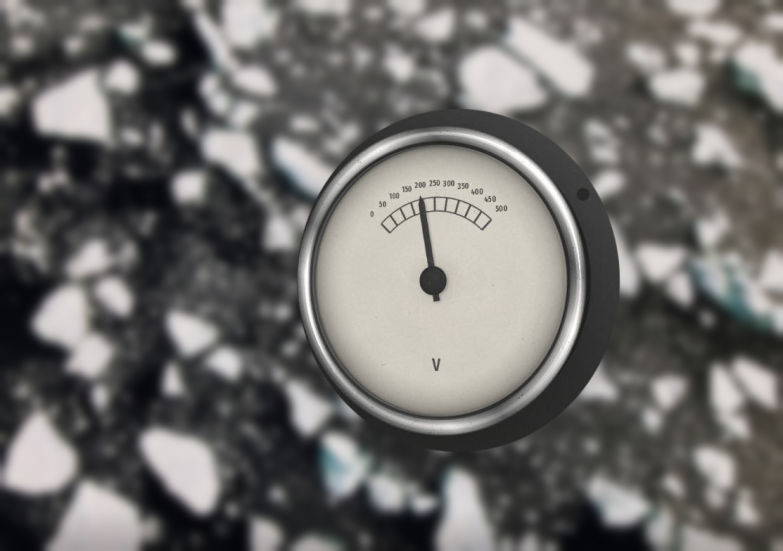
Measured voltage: 200 V
